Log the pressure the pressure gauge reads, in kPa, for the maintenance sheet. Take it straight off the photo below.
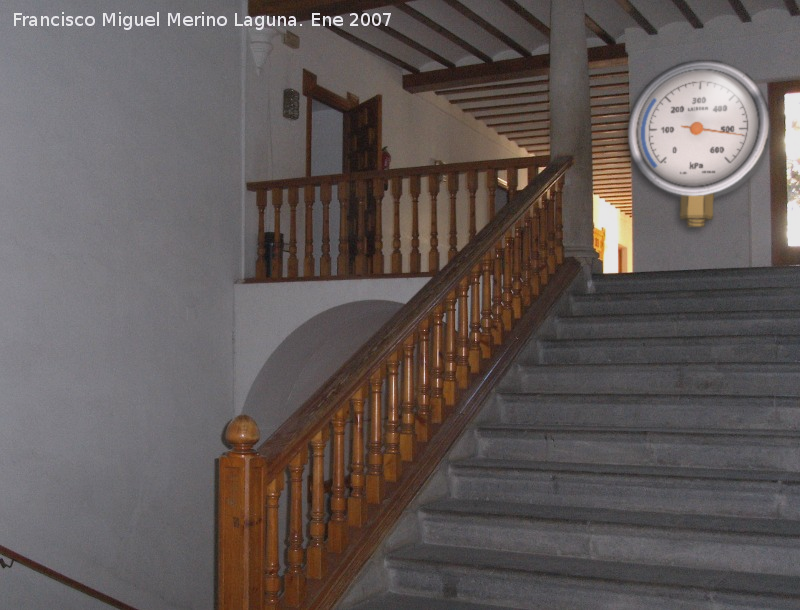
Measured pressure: 520 kPa
